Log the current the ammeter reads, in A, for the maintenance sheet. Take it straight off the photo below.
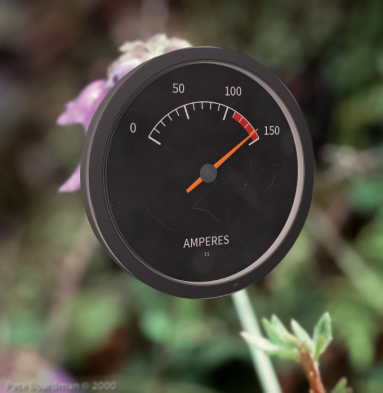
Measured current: 140 A
